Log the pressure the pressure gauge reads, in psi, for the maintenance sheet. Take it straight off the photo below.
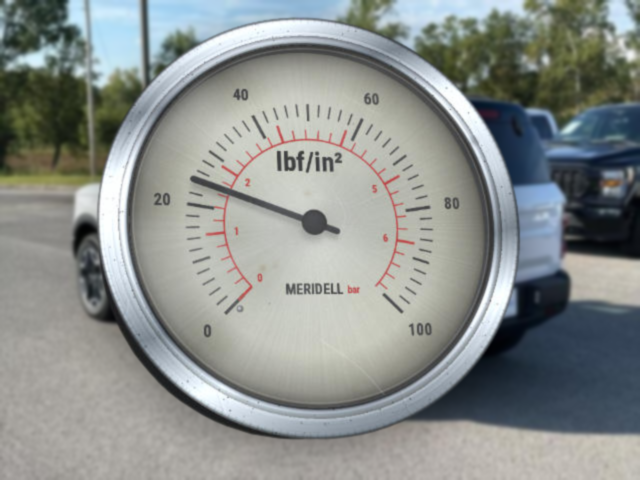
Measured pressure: 24 psi
